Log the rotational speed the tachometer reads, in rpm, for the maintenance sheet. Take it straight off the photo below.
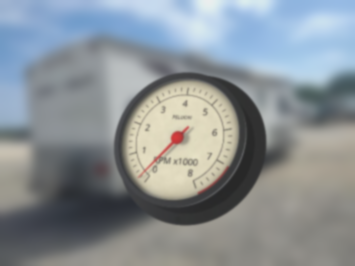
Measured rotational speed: 200 rpm
